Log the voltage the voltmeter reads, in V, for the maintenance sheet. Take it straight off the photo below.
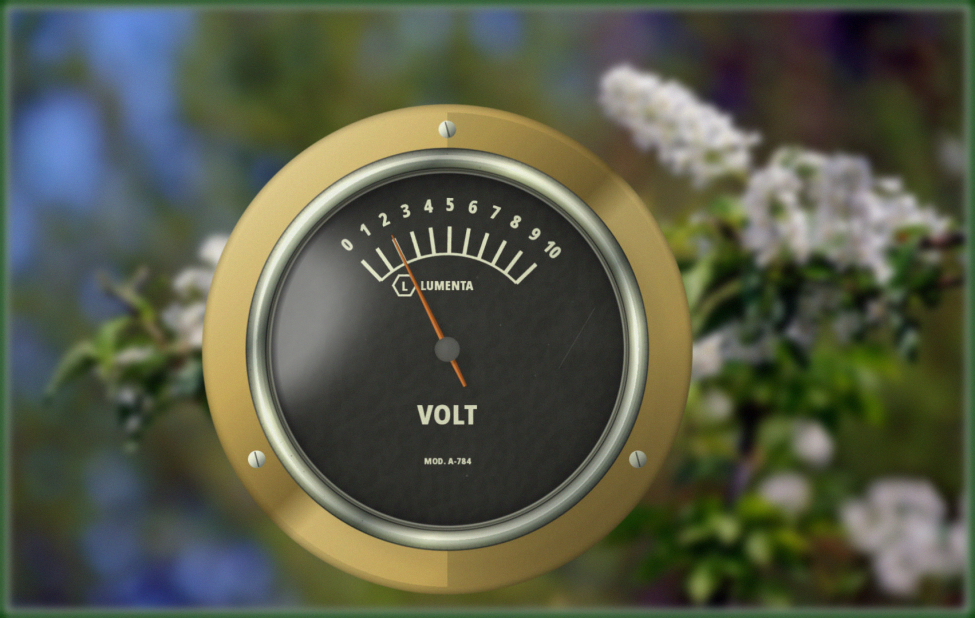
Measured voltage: 2 V
